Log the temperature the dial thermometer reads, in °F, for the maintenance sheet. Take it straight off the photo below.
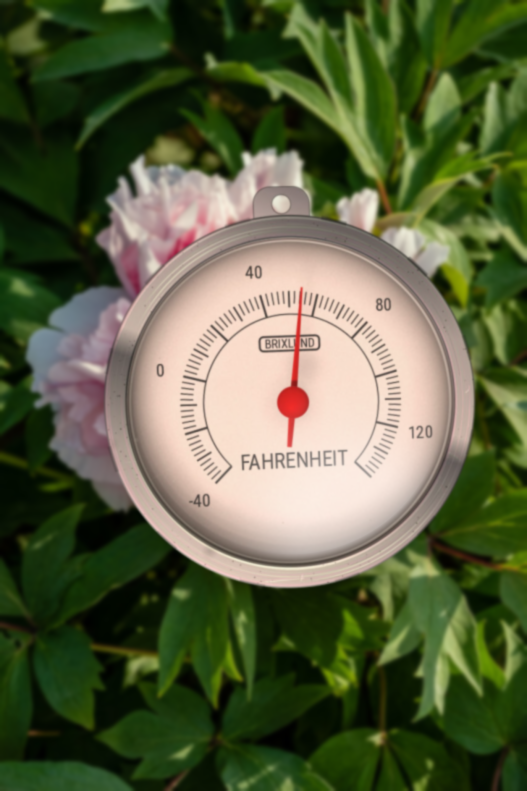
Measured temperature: 54 °F
